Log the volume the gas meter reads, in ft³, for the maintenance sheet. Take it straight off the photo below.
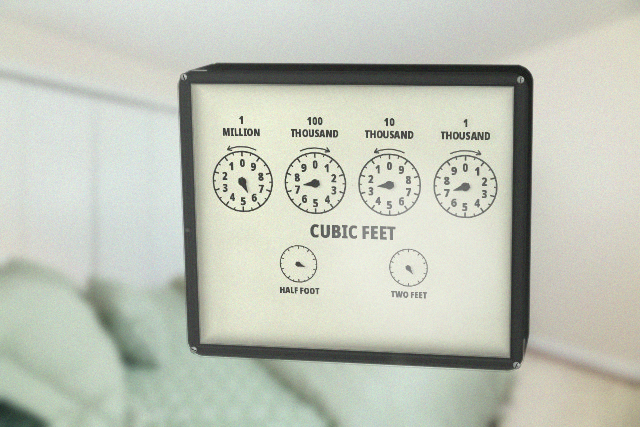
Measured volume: 572700 ft³
